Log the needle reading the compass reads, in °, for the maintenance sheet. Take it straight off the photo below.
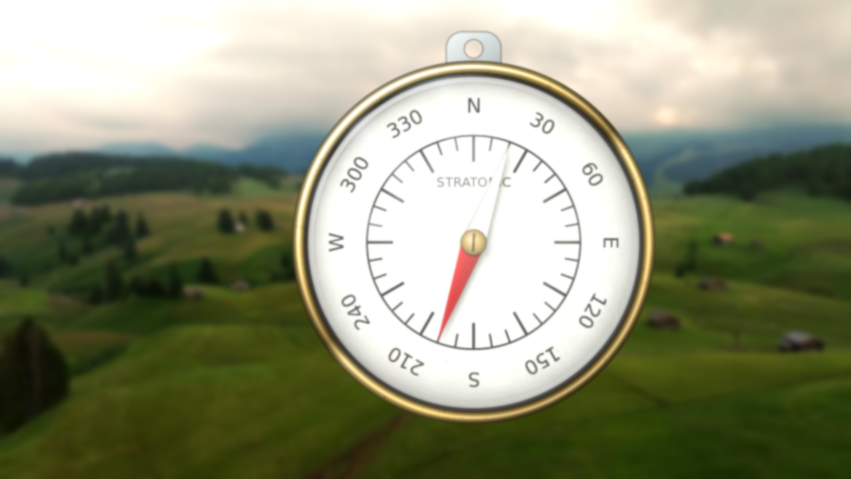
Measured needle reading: 200 °
